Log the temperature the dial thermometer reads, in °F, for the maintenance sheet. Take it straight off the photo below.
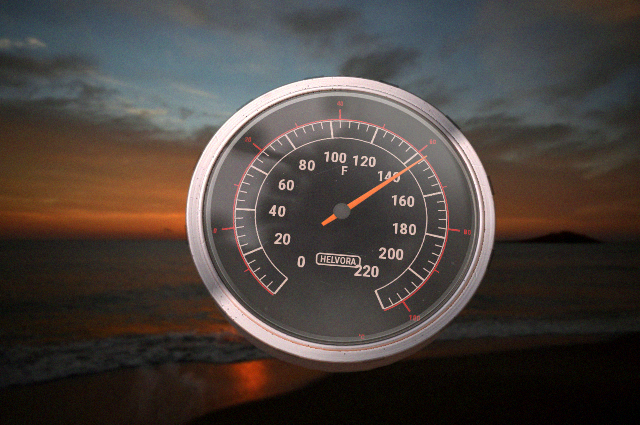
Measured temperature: 144 °F
